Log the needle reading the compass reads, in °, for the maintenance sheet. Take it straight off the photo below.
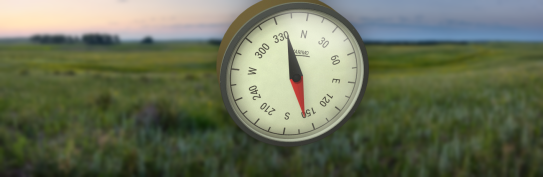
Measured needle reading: 157.5 °
